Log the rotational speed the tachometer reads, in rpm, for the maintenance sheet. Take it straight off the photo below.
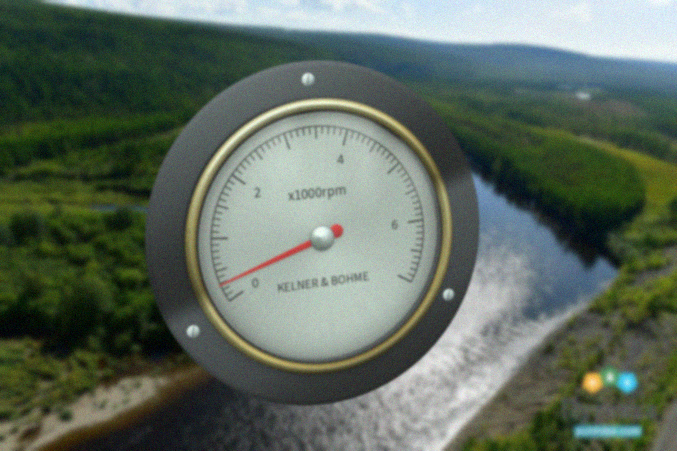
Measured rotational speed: 300 rpm
